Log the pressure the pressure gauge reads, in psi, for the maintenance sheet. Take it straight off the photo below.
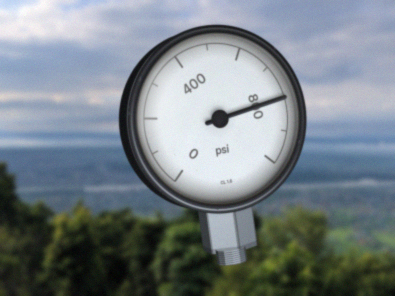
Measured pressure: 800 psi
